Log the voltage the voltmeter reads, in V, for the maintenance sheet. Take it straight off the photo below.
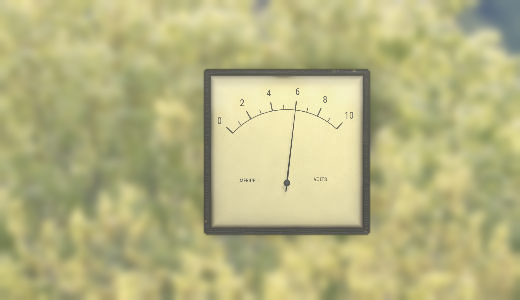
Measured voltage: 6 V
